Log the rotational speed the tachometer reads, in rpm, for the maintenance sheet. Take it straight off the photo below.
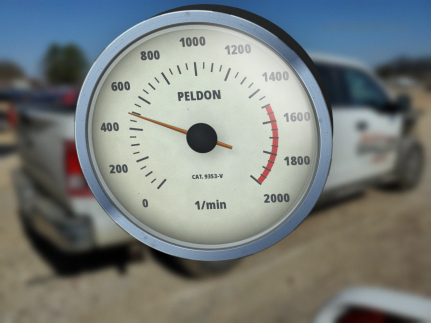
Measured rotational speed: 500 rpm
